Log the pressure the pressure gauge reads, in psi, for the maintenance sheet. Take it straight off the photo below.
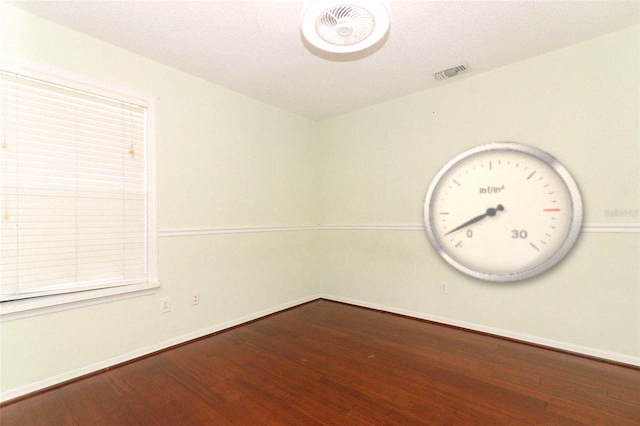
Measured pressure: 2 psi
